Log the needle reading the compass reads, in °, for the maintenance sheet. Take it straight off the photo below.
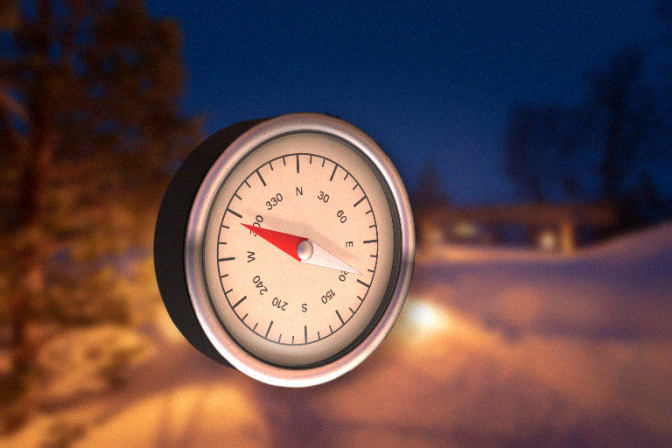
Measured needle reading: 295 °
